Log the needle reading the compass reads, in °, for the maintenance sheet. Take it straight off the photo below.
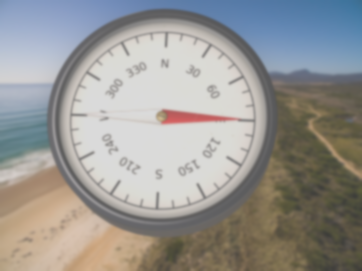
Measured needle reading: 90 °
